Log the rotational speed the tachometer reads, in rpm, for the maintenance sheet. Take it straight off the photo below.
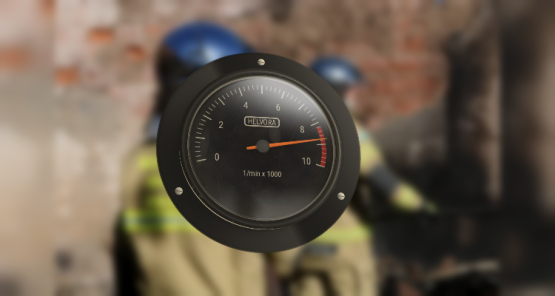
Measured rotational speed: 8800 rpm
